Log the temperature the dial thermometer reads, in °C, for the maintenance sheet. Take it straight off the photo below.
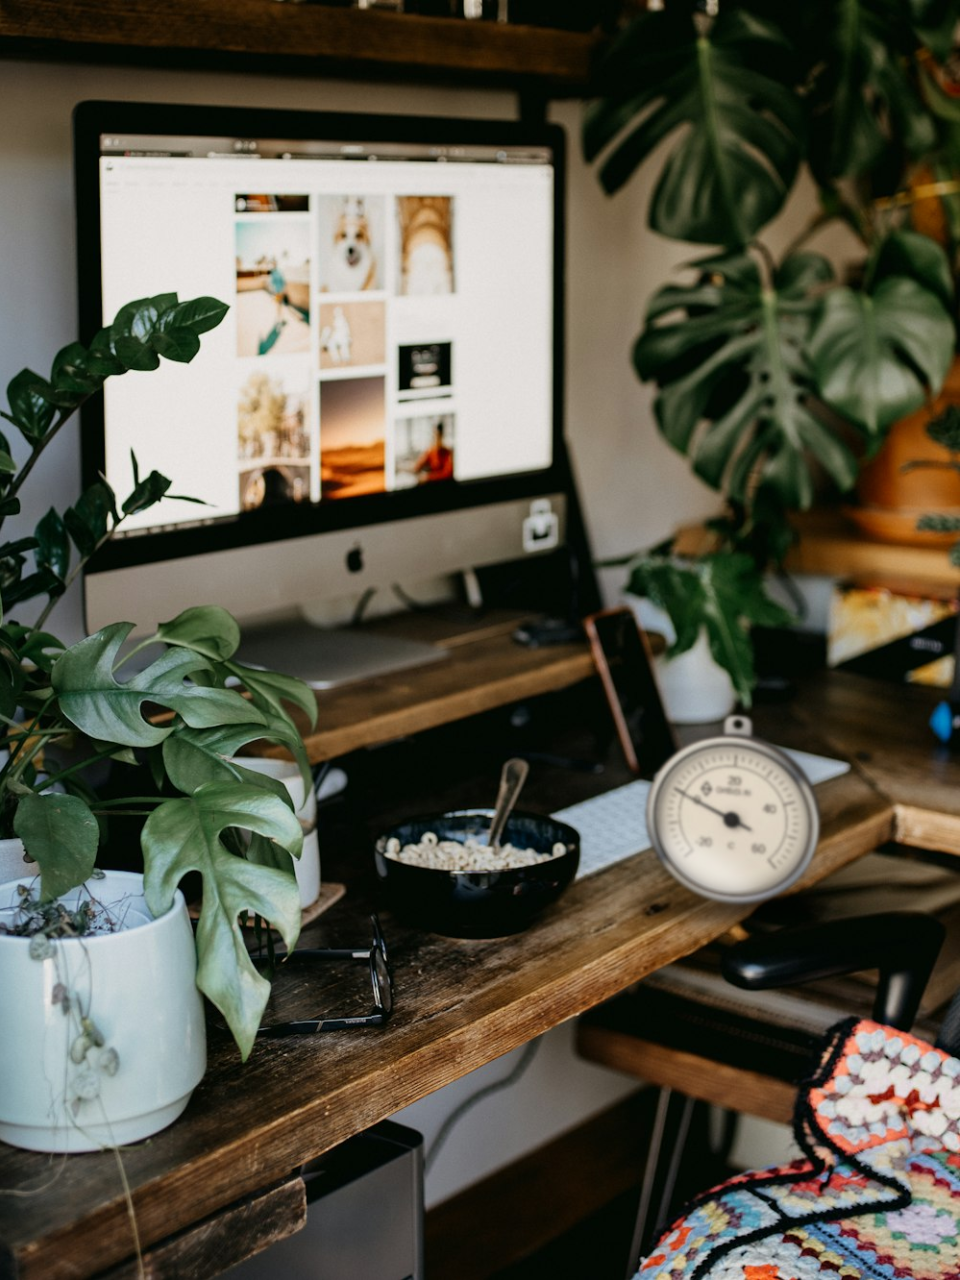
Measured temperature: 0 °C
